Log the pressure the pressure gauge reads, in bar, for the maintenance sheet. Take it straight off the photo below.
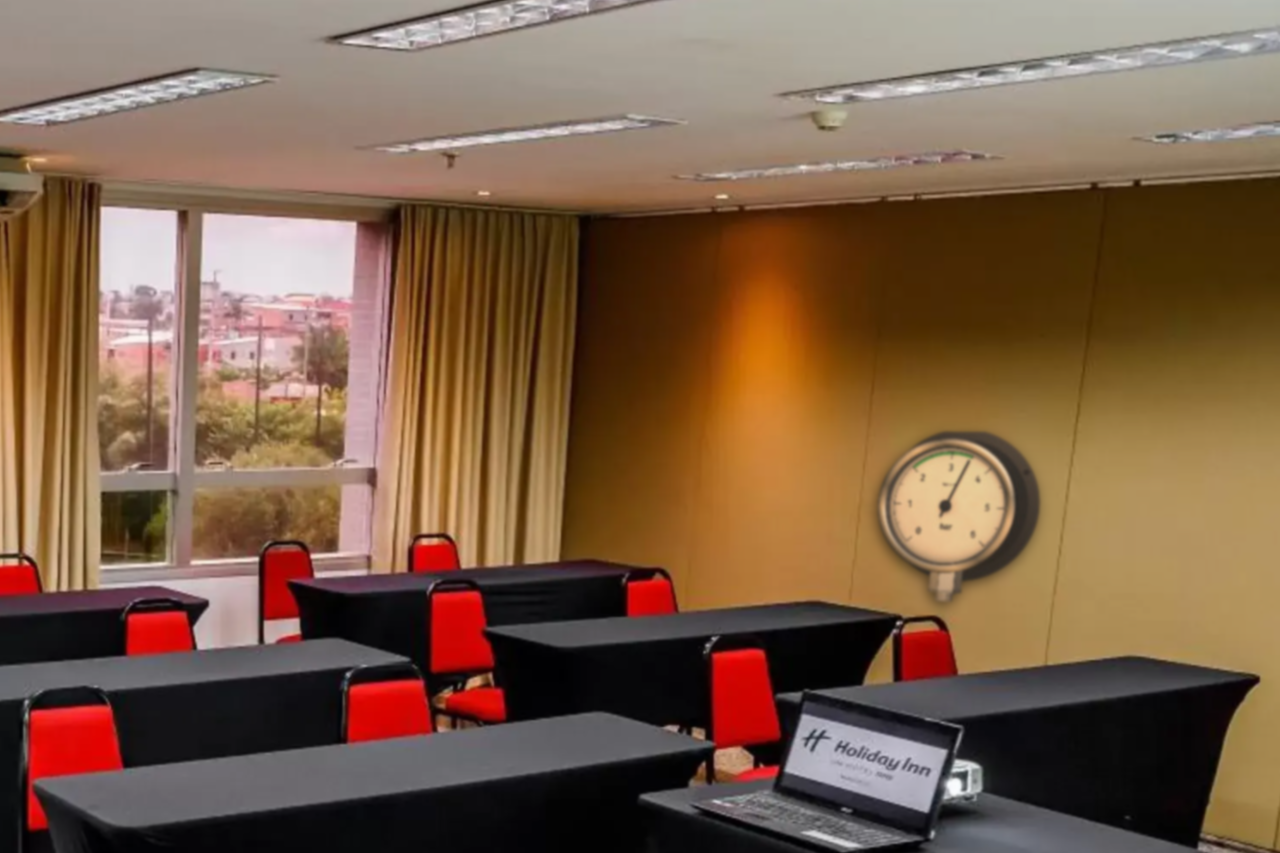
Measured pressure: 3.5 bar
